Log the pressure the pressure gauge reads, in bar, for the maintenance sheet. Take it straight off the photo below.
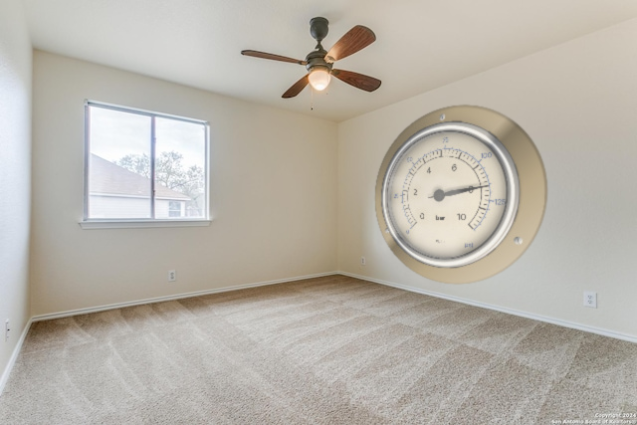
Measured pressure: 8 bar
